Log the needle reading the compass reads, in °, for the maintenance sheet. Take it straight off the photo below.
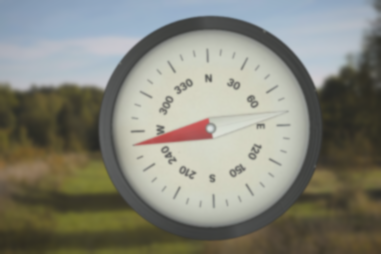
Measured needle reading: 260 °
